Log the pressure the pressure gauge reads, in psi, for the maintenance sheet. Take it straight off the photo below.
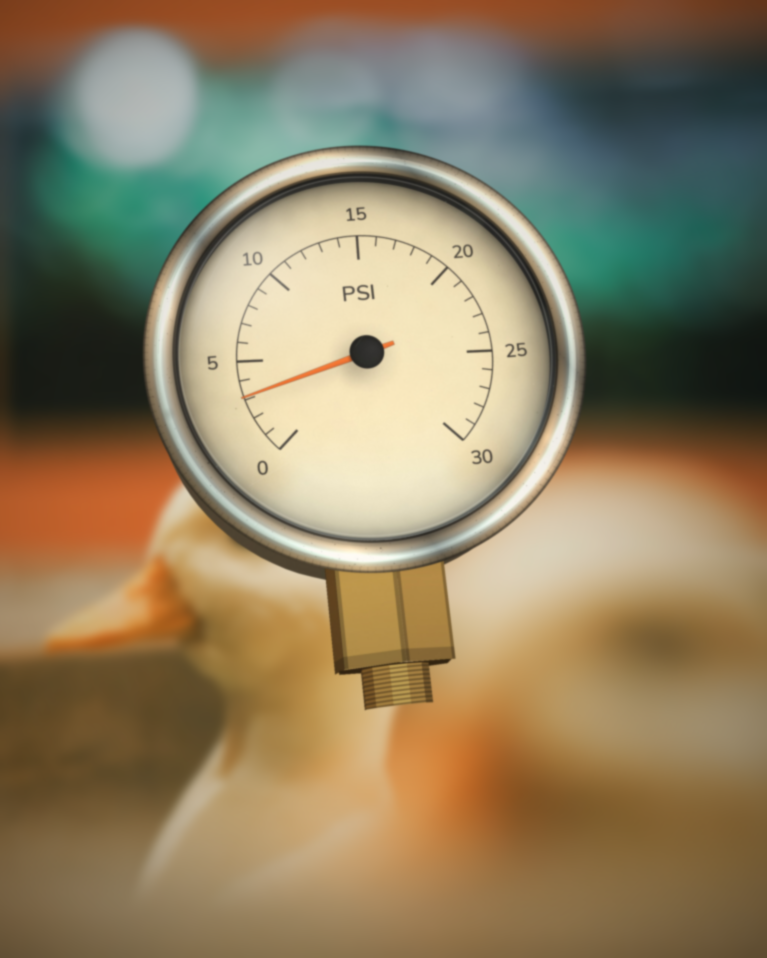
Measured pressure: 3 psi
